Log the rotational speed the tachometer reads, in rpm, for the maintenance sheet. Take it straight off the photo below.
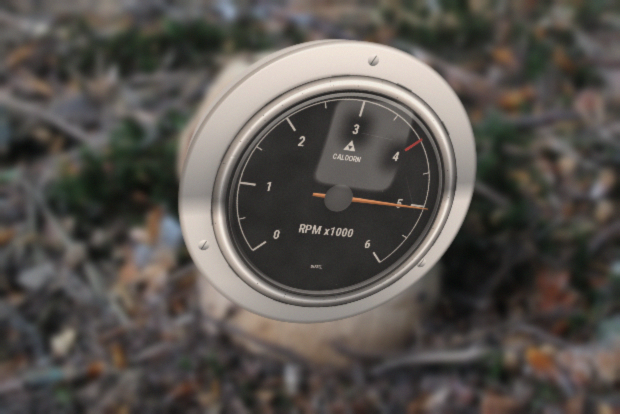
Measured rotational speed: 5000 rpm
